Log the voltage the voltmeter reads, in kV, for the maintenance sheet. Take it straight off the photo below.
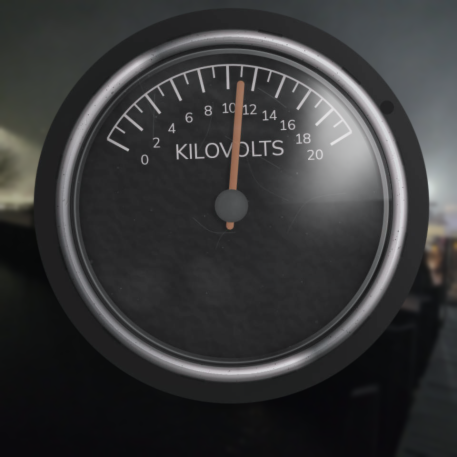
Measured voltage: 11 kV
